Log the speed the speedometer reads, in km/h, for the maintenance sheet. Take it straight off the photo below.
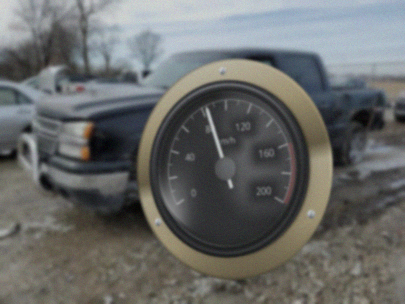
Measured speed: 85 km/h
